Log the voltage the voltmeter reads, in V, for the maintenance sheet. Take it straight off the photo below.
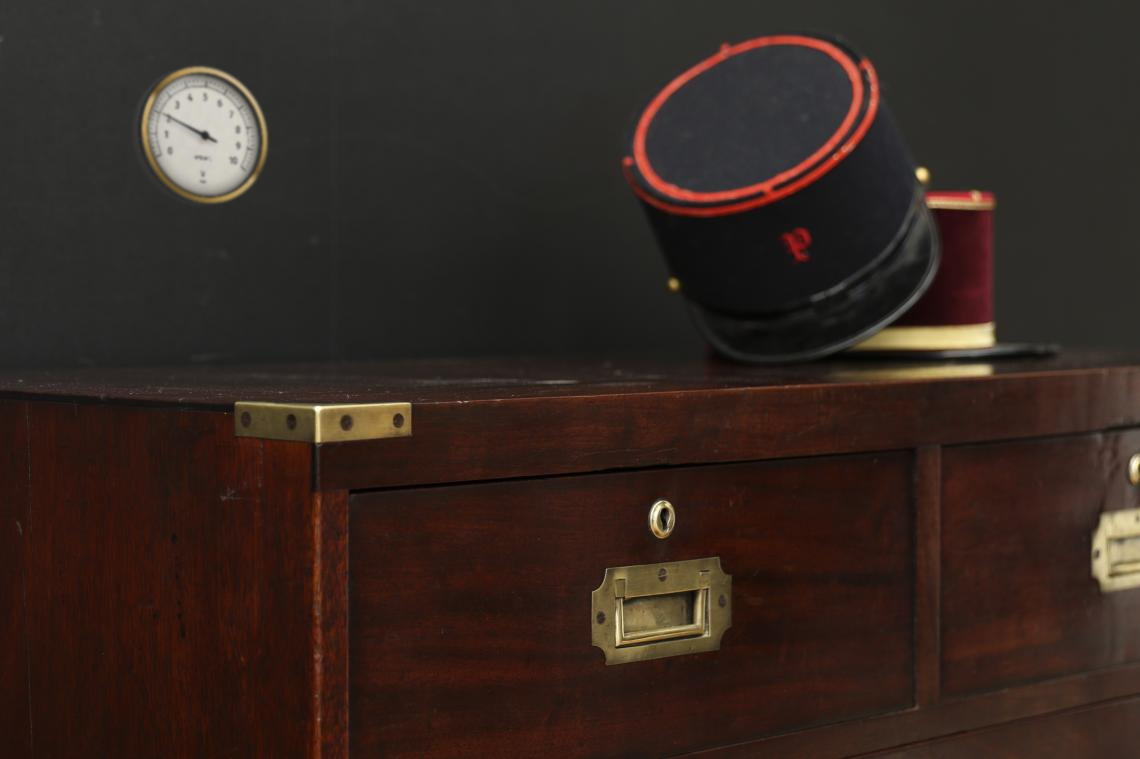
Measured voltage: 2 V
